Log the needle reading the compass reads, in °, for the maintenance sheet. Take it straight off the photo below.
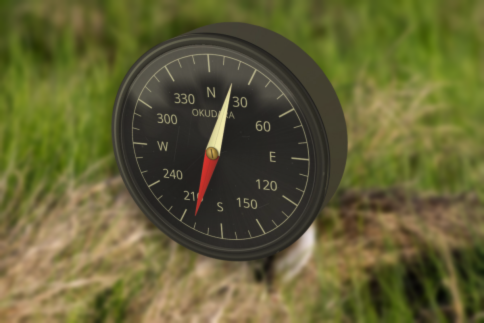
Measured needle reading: 200 °
